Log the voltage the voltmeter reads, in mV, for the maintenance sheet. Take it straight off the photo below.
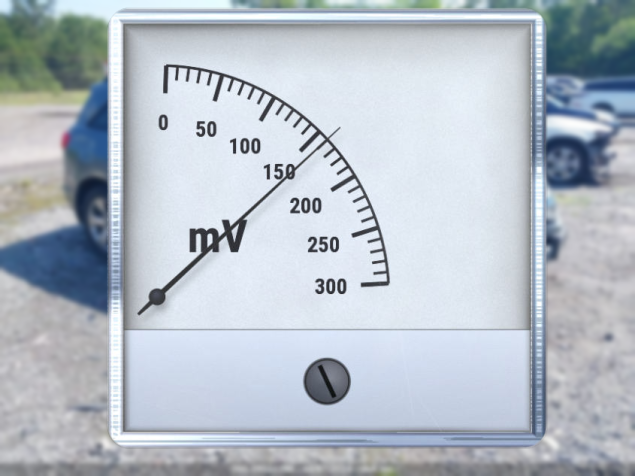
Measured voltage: 160 mV
